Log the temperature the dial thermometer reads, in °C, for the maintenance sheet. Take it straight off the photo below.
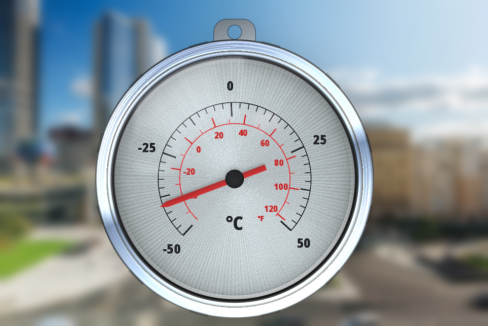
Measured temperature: -40 °C
